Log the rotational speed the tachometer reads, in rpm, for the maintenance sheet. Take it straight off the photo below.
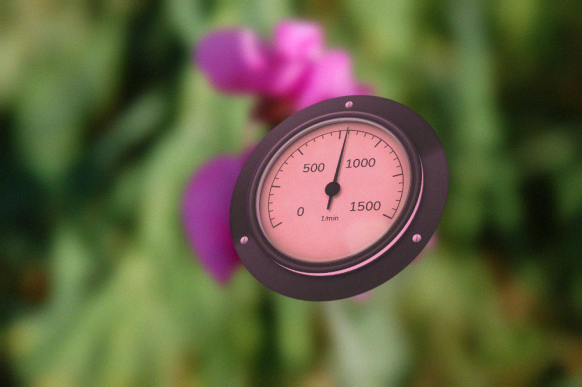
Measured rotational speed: 800 rpm
